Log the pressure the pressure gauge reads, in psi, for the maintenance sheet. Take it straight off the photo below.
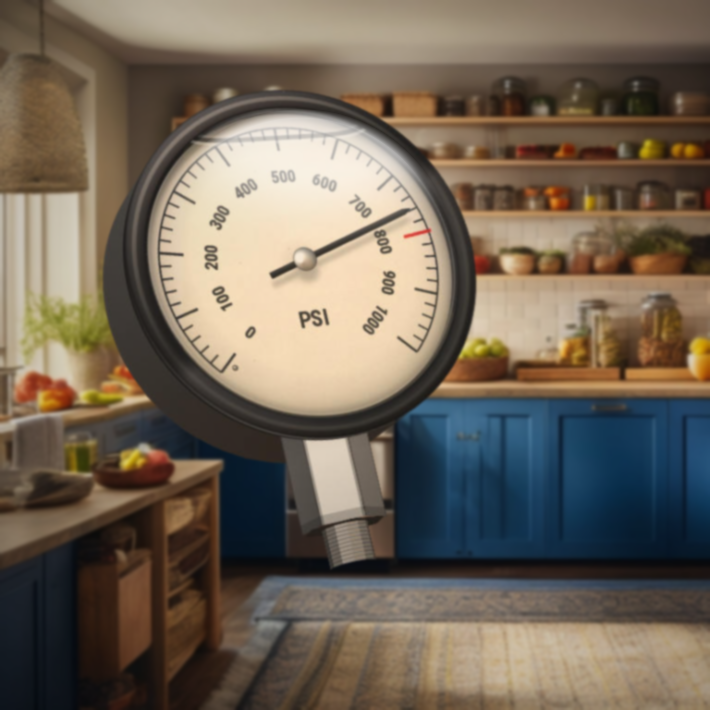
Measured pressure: 760 psi
